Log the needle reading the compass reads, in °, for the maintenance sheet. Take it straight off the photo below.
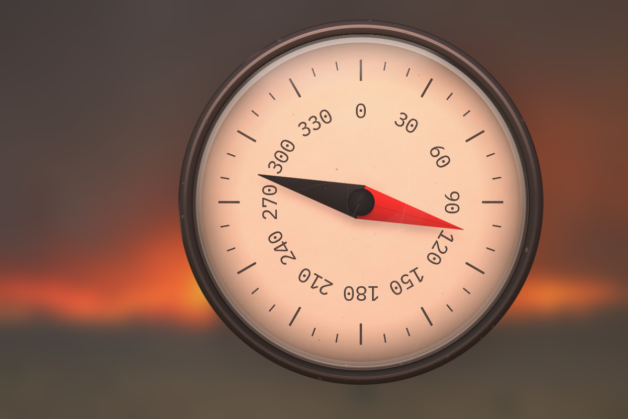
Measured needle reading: 105 °
